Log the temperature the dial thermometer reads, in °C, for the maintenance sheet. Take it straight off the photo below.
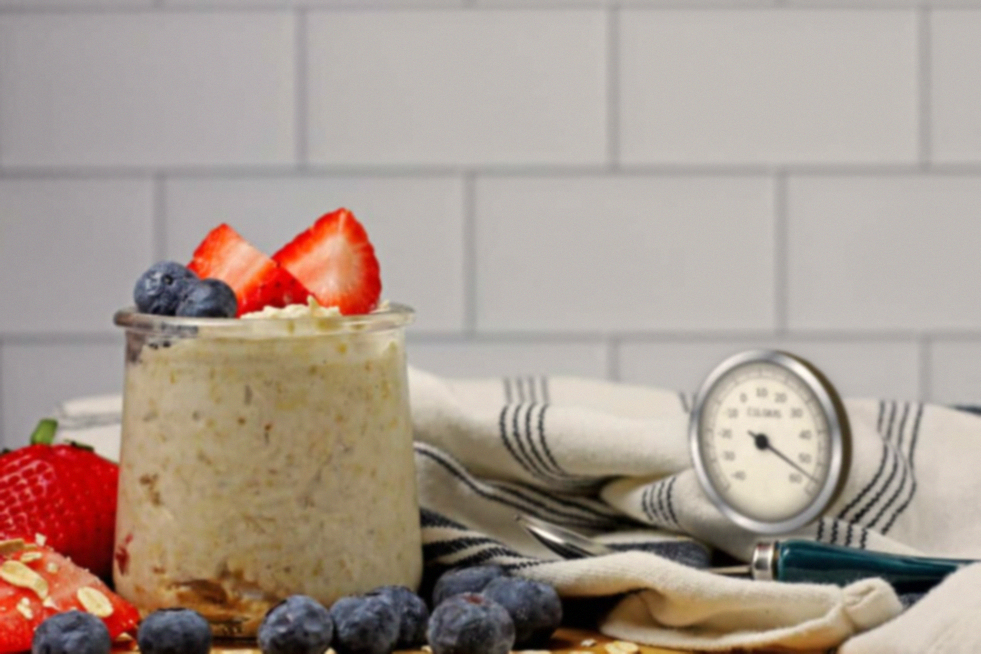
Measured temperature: 55 °C
